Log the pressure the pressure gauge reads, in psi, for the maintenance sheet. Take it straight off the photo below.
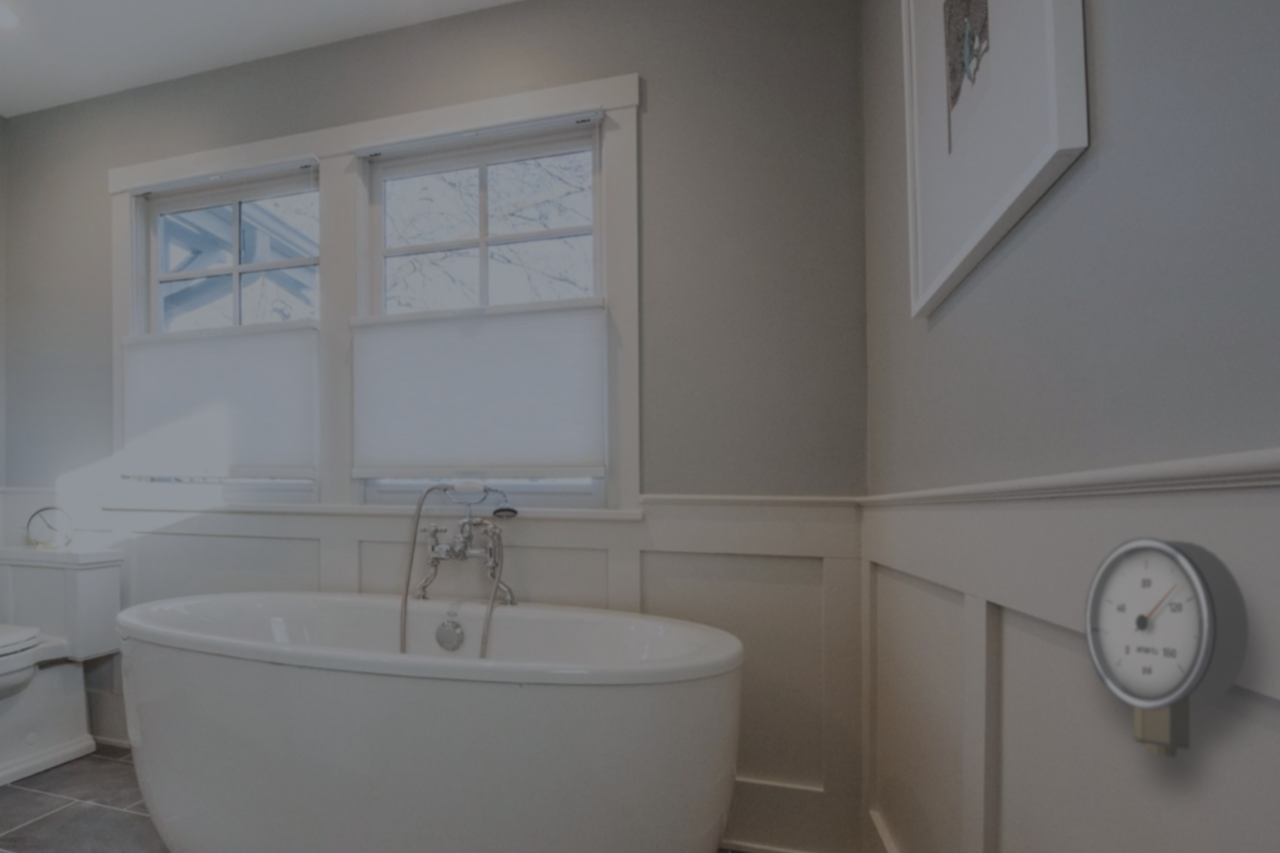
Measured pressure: 110 psi
